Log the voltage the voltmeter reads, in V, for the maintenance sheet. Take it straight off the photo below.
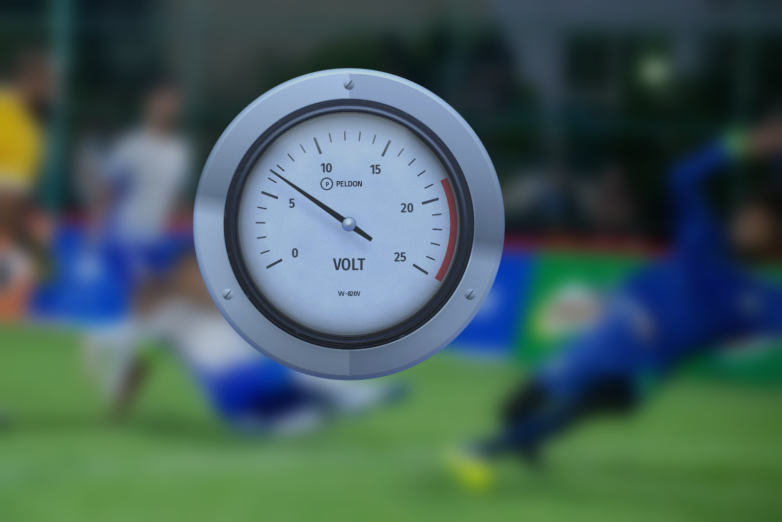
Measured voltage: 6.5 V
